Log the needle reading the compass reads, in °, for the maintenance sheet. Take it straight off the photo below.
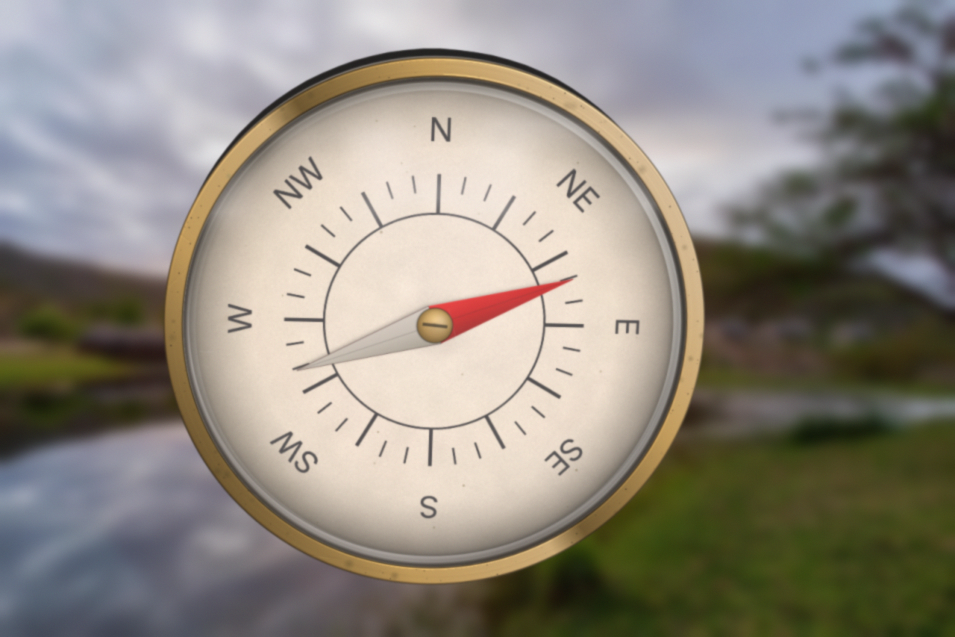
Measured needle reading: 70 °
